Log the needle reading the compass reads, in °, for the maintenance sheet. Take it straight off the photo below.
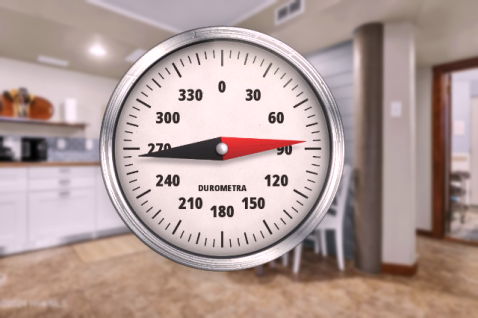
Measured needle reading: 85 °
